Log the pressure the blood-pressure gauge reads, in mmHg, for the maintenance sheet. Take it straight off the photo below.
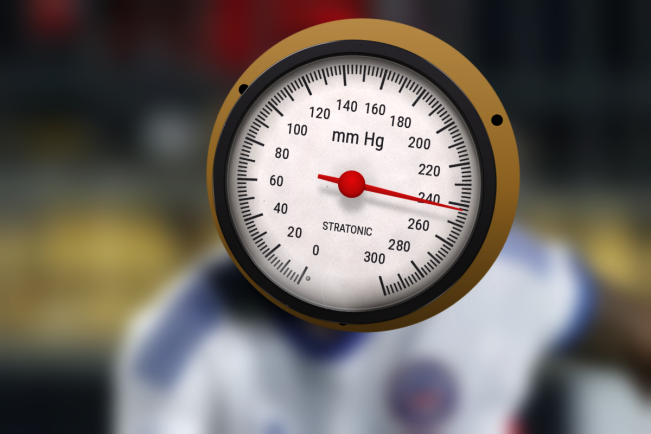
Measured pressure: 242 mmHg
